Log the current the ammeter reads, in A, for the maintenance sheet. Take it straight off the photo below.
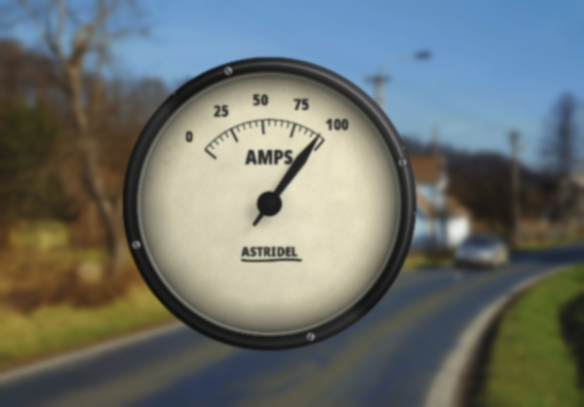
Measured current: 95 A
